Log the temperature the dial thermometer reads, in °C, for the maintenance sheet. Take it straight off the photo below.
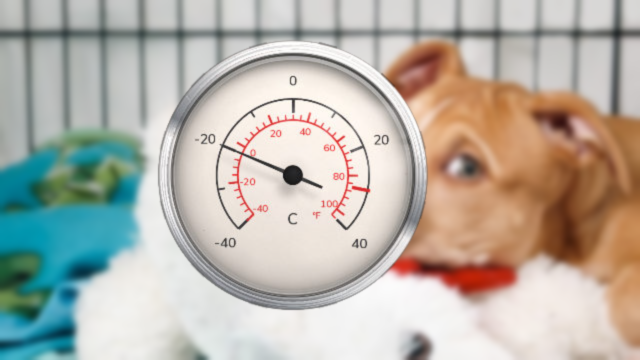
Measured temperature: -20 °C
